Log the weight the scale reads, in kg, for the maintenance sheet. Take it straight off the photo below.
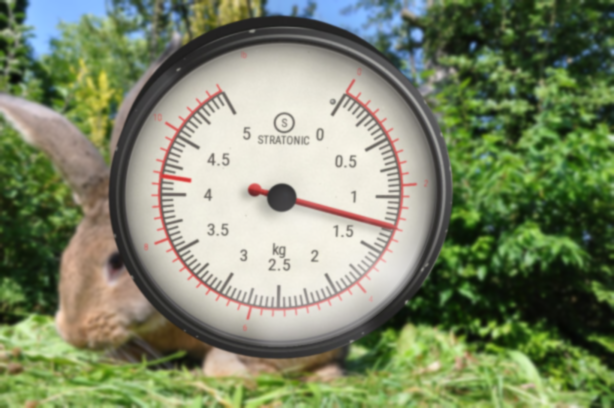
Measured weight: 1.25 kg
